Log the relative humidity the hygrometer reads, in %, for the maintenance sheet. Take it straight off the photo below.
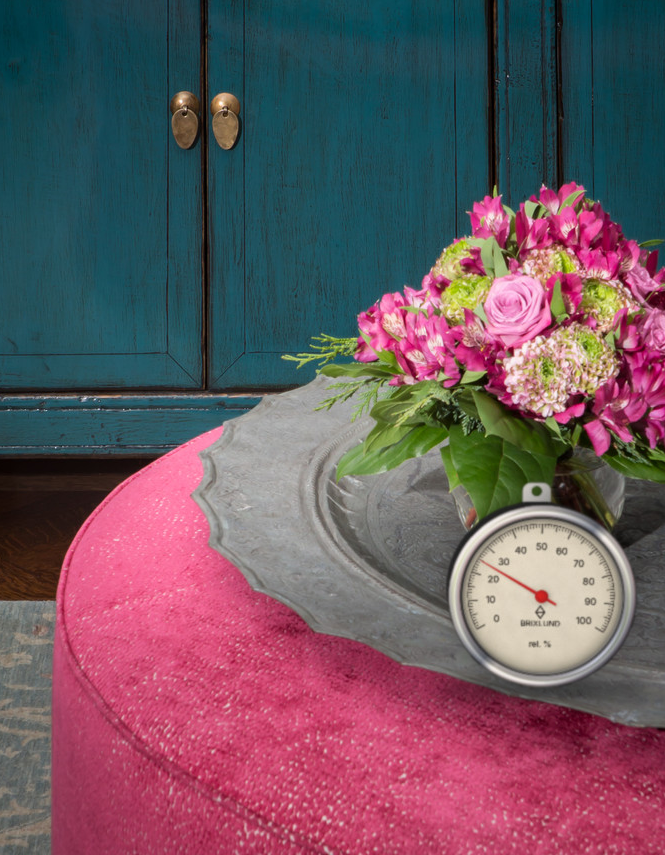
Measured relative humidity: 25 %
